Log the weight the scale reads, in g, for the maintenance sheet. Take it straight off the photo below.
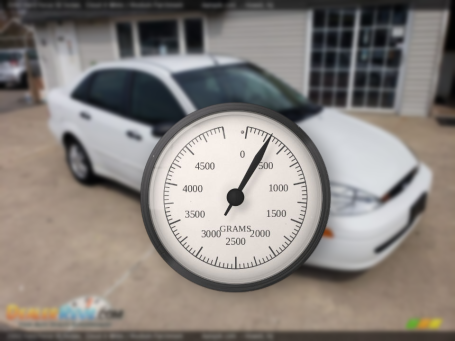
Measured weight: 300 g
